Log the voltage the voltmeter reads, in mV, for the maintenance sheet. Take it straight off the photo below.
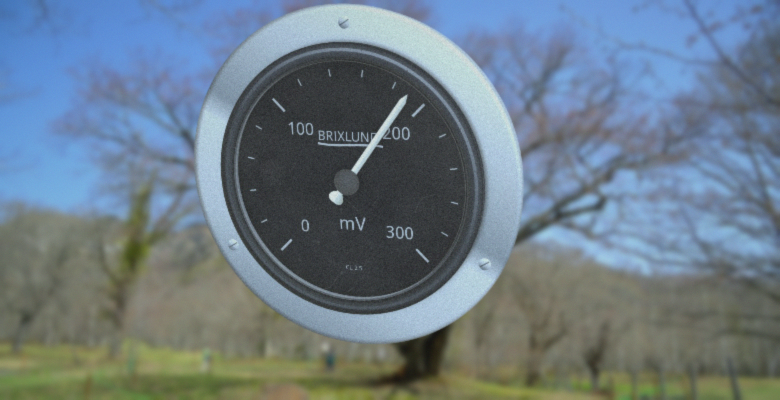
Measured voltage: 190 mV
